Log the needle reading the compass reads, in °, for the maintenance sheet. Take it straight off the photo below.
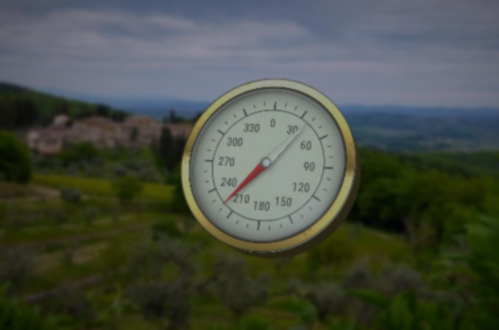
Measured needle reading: 220 °
